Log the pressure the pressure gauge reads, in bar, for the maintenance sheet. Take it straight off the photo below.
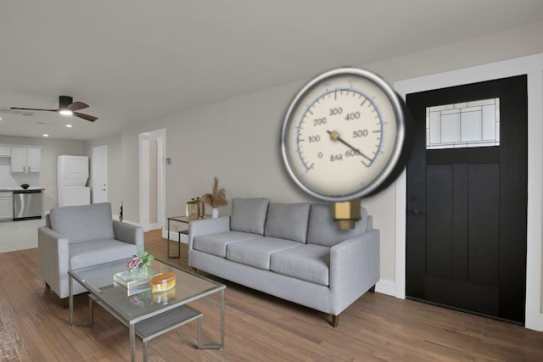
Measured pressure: 580 bar
